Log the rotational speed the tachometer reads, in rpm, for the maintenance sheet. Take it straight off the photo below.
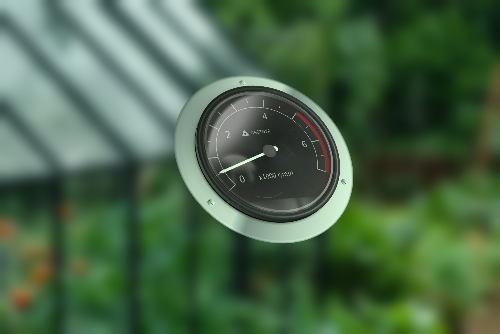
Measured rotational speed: 500 rpm
